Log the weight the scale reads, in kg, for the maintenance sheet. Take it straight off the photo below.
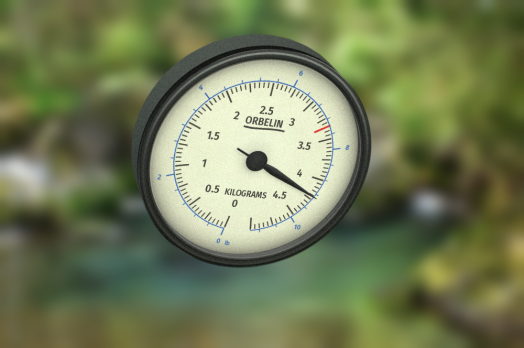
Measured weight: 4.2 kg
